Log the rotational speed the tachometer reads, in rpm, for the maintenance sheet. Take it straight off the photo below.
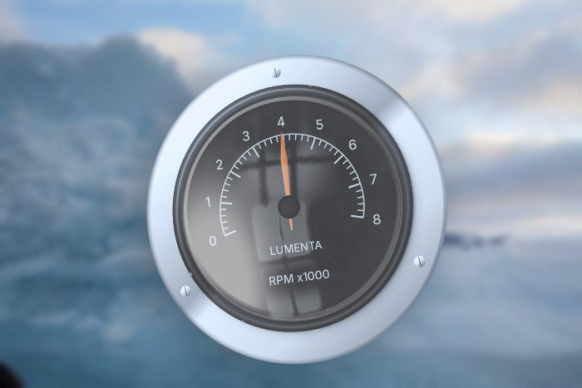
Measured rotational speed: 4000 rpm
